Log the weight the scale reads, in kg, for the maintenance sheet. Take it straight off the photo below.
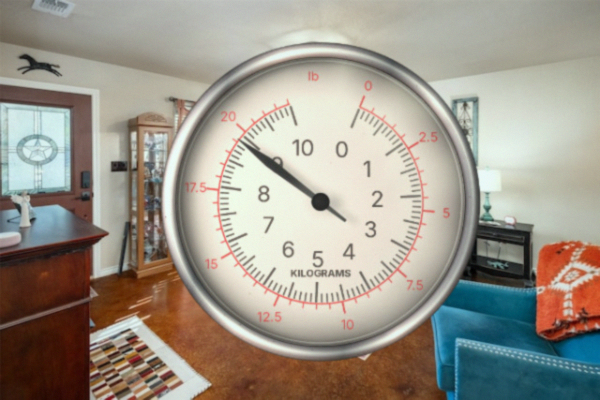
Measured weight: 8.9 kg
